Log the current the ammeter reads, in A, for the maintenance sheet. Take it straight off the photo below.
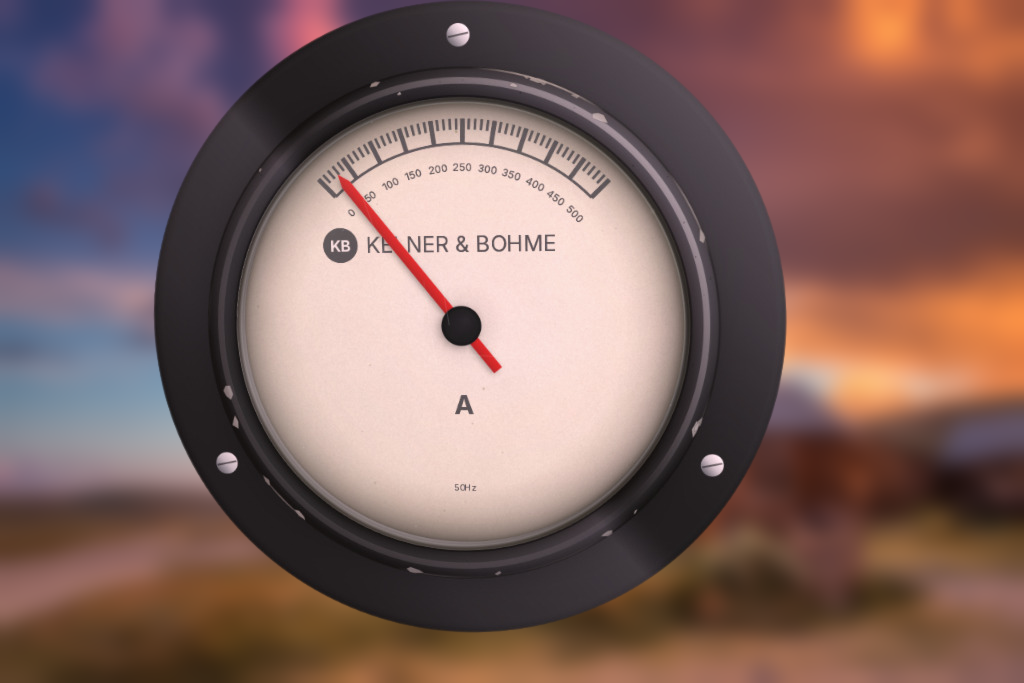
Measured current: 30 A
